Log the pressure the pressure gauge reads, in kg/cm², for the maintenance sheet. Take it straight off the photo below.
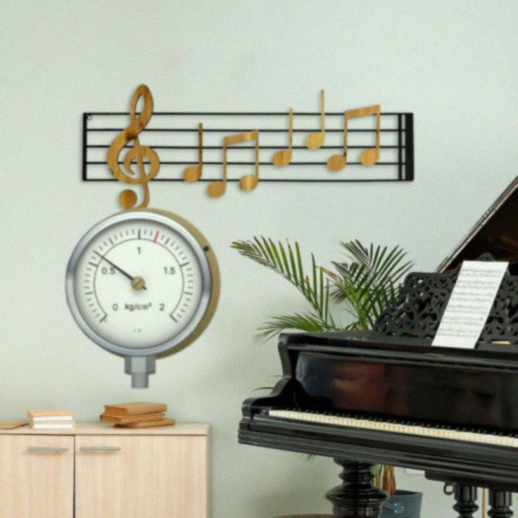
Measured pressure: 0.6 kg/cm²
